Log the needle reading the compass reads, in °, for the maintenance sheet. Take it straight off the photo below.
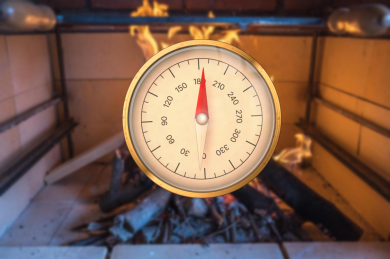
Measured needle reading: 185 °
